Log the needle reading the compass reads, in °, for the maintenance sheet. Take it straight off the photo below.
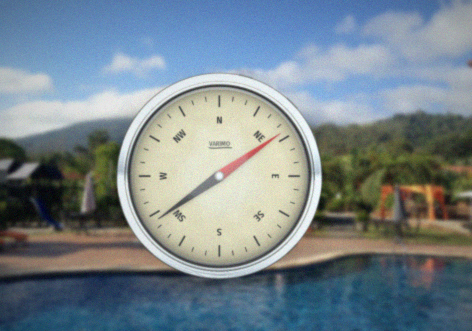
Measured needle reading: 55 °
